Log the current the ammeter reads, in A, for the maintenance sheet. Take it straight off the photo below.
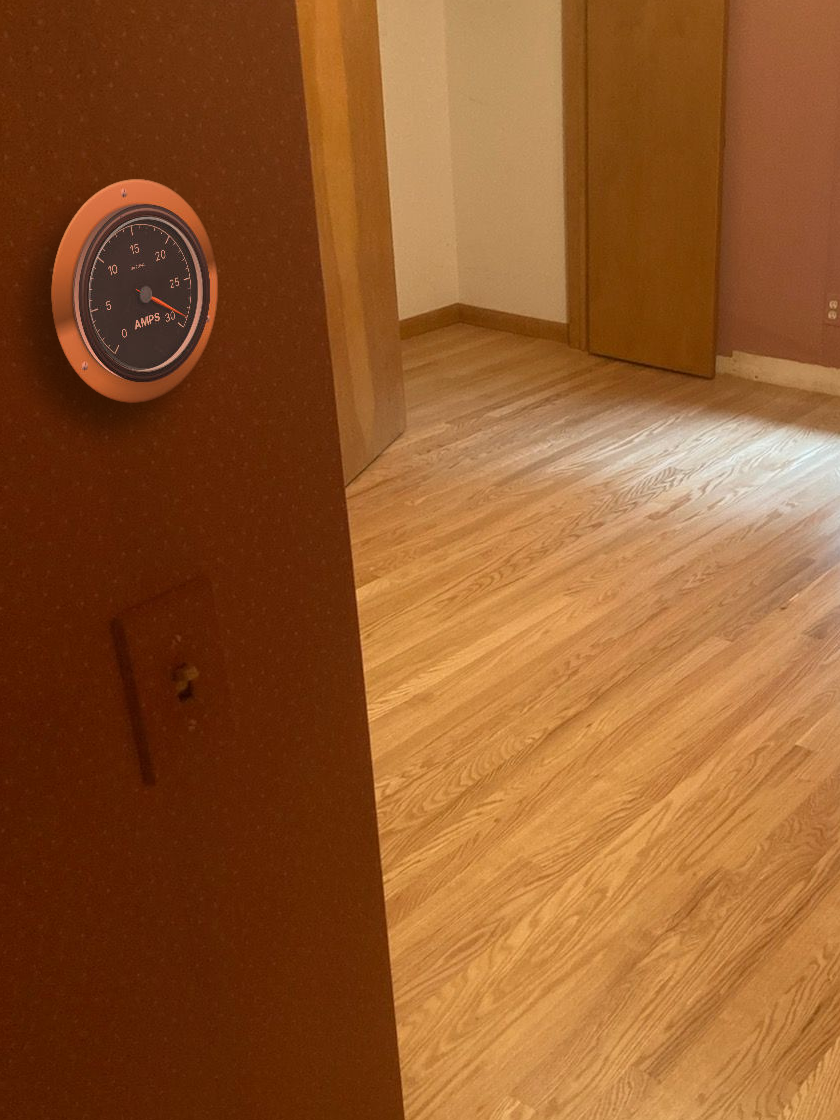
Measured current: 29 A
